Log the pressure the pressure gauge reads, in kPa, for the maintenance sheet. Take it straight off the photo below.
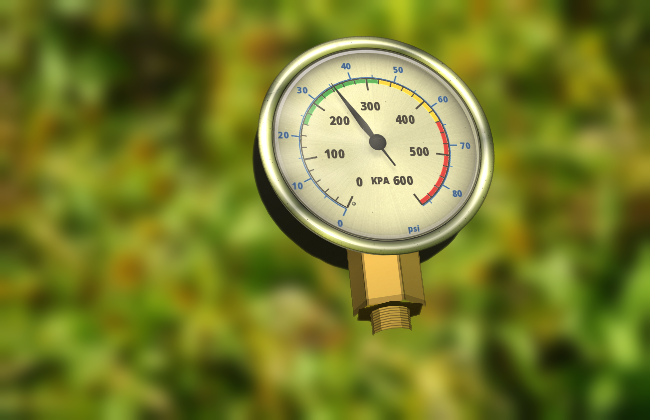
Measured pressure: 240 kPa
